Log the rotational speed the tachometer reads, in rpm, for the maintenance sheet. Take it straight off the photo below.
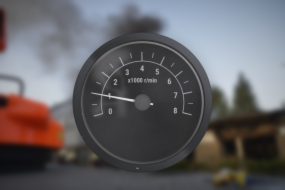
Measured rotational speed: 1000 rpm
